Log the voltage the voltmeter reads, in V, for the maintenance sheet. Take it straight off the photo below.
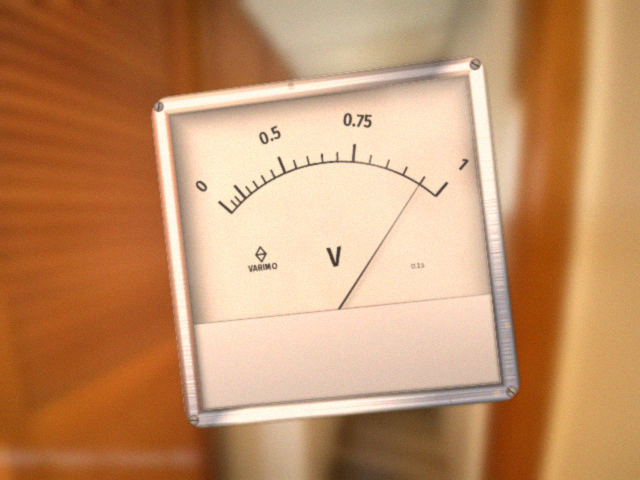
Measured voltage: 0.95 V
